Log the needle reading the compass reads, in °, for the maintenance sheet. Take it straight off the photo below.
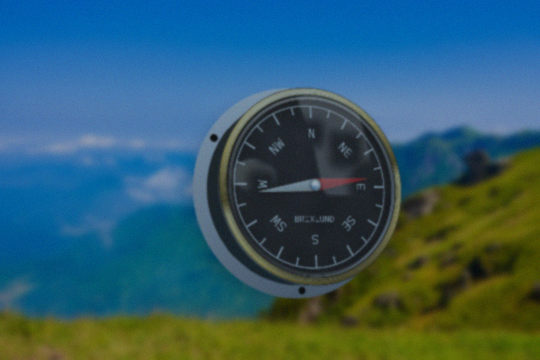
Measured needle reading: 82.5 °
